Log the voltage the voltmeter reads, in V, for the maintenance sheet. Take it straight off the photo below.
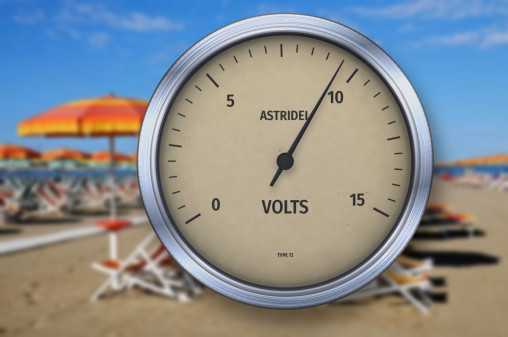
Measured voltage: 9.5 V
